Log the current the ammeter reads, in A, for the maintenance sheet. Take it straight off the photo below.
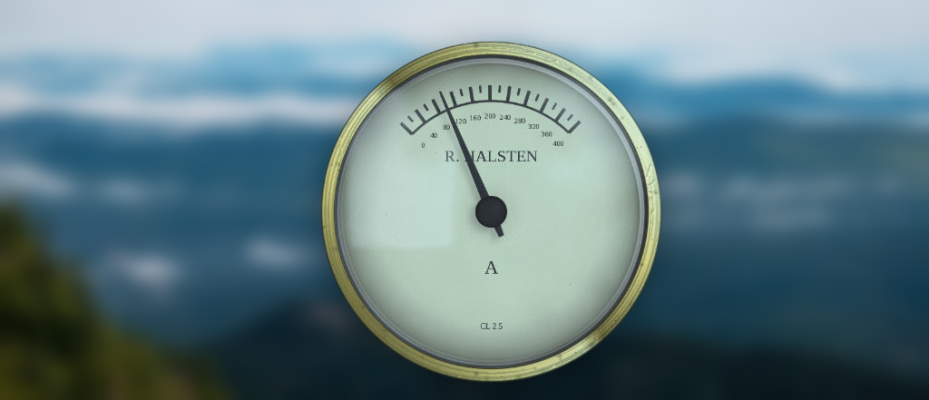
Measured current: 100 A
